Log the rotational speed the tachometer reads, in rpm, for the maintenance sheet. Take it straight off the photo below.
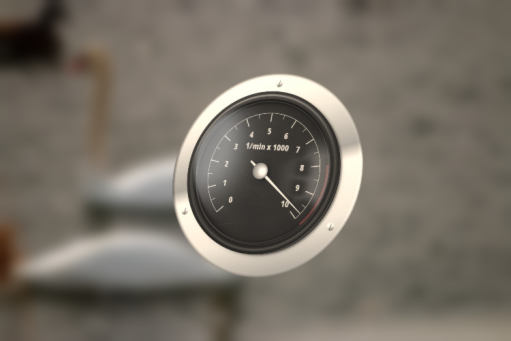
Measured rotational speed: 9750 rpm
